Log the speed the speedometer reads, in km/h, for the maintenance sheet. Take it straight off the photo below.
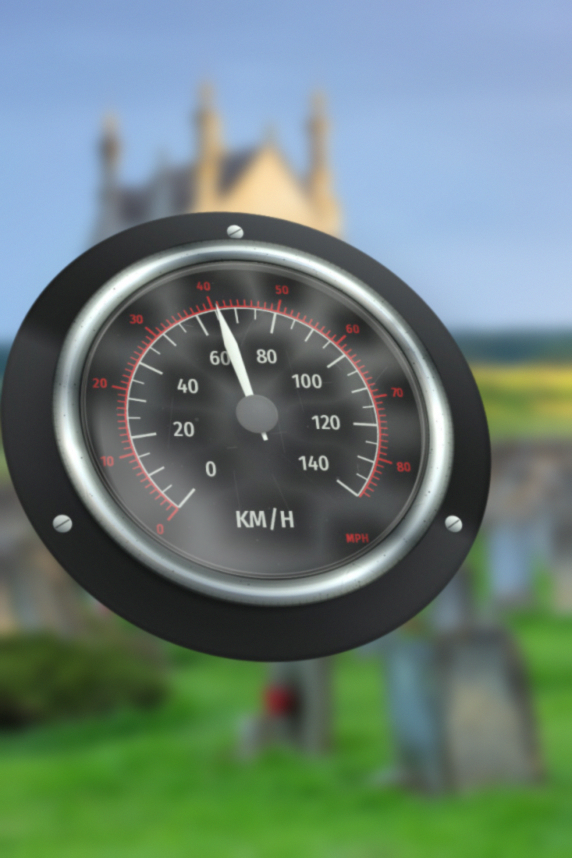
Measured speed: 65 km/h
